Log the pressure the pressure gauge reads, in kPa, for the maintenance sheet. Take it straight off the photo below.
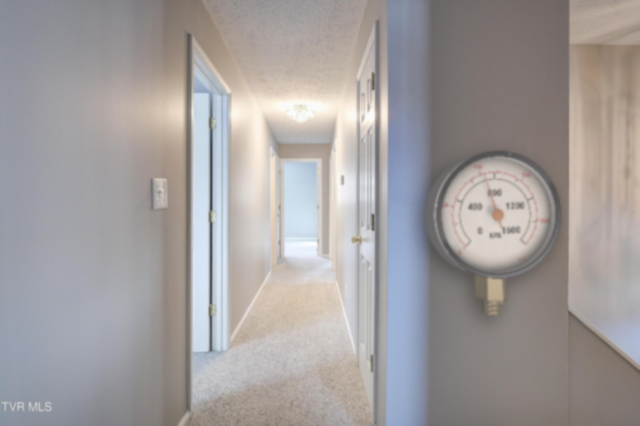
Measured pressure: 700 kPa
